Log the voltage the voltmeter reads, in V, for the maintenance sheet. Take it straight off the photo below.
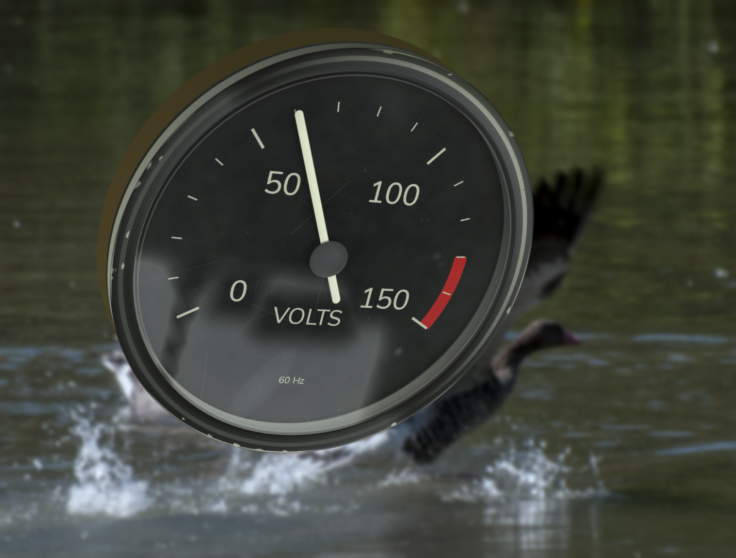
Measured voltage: 60 V
